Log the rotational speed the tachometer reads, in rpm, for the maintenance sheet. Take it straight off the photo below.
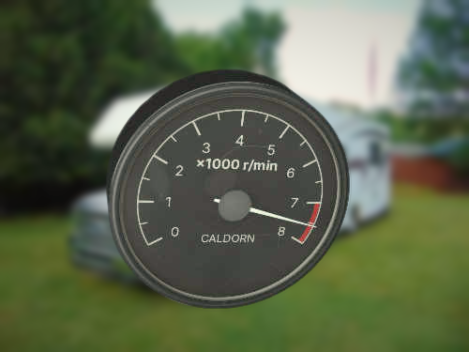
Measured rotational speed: 7500 rpm
